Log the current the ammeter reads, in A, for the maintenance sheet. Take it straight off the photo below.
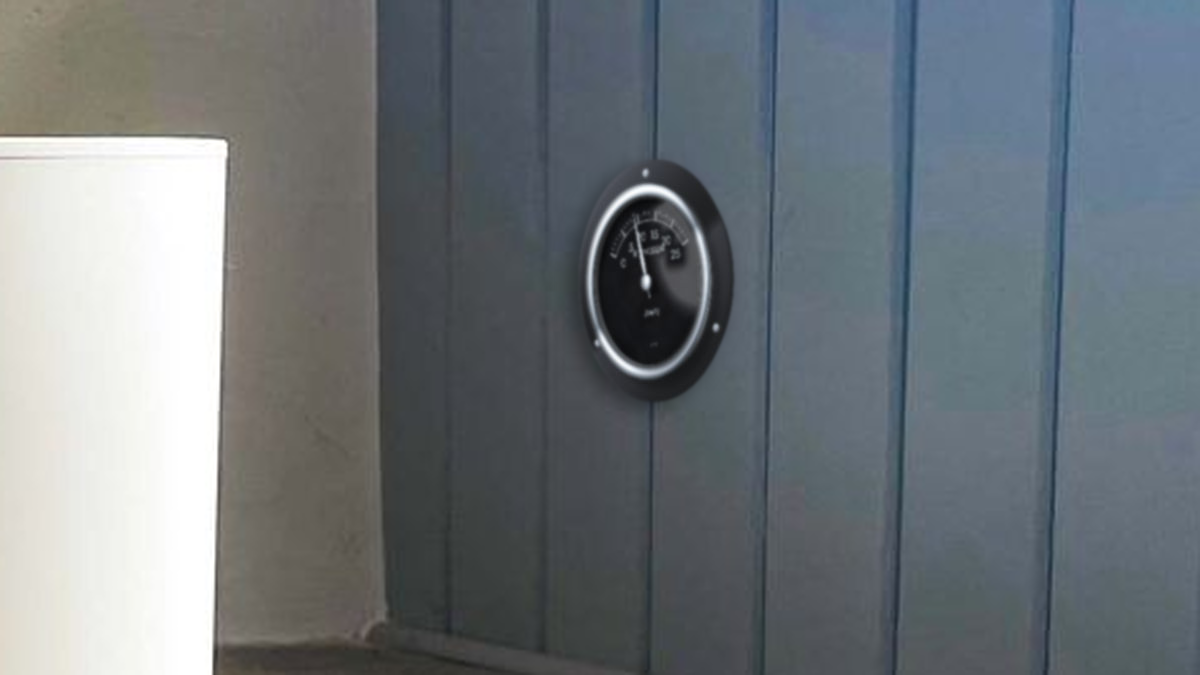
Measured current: 10 A
